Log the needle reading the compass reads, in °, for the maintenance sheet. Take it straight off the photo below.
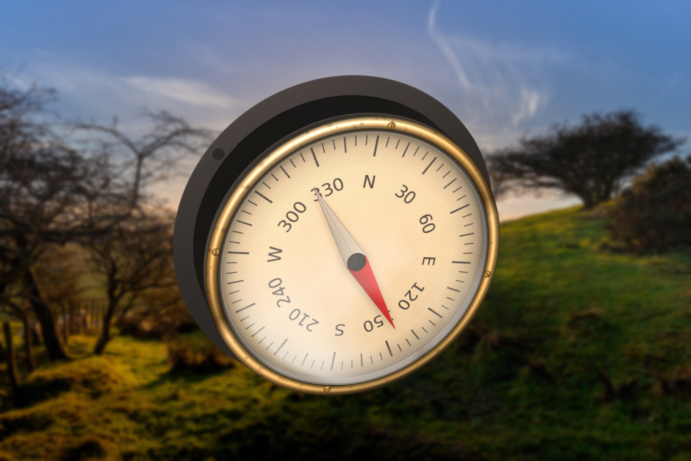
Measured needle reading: 142.5 °
